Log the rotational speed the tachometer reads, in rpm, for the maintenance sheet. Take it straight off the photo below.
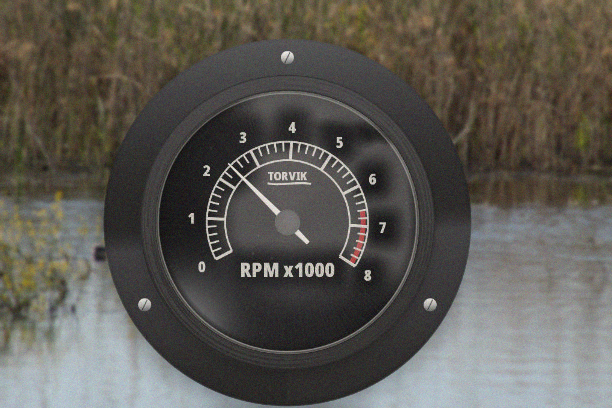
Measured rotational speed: 2400 rpm
